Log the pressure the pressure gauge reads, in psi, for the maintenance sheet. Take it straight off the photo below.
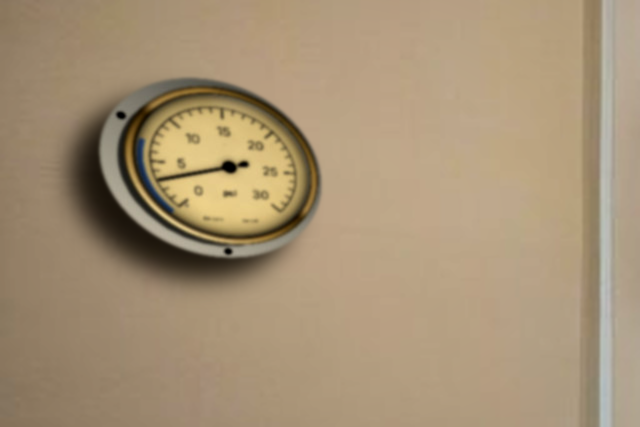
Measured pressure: 3 psi
